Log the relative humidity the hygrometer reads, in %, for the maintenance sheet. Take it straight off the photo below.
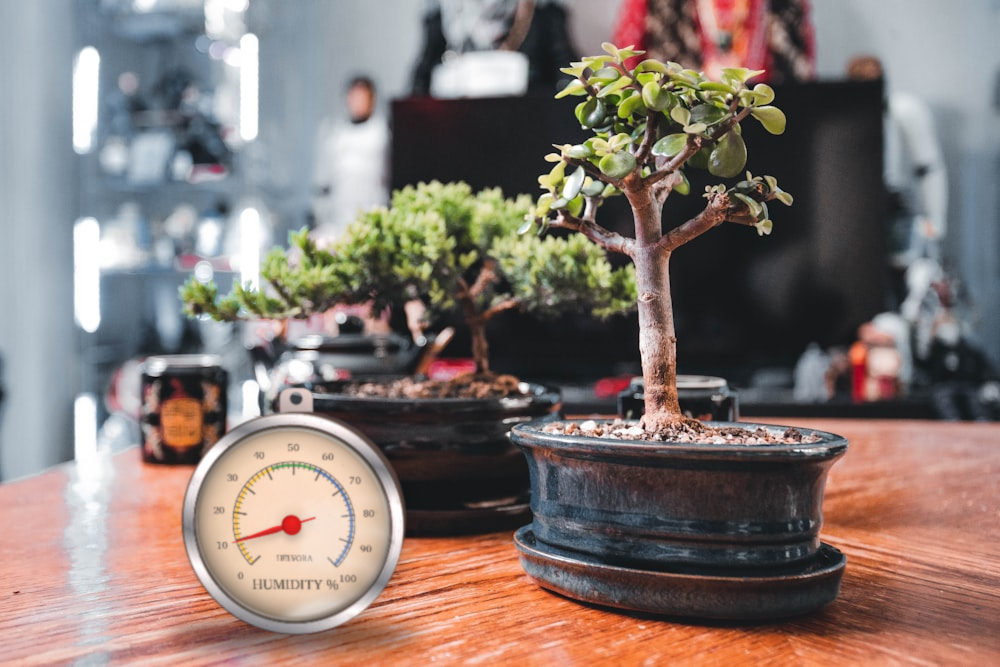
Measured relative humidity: 10 %
